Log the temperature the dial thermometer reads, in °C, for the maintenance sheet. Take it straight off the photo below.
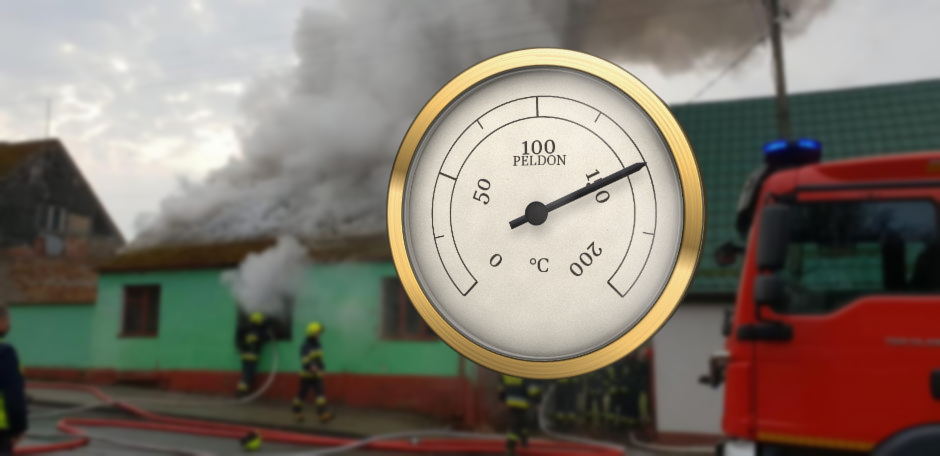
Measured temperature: 150 °C
